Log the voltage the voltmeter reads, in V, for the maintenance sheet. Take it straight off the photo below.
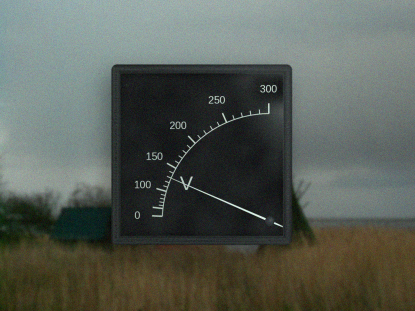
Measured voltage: 130 V
